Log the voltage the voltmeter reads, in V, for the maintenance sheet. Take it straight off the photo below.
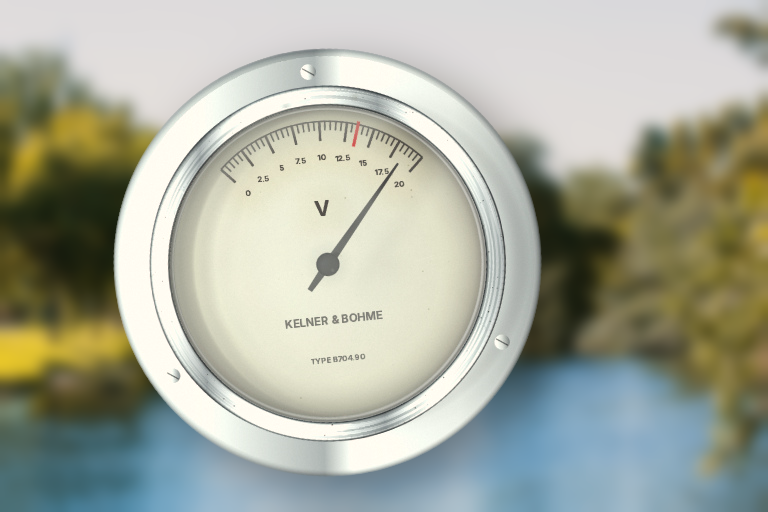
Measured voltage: 18.5 V
